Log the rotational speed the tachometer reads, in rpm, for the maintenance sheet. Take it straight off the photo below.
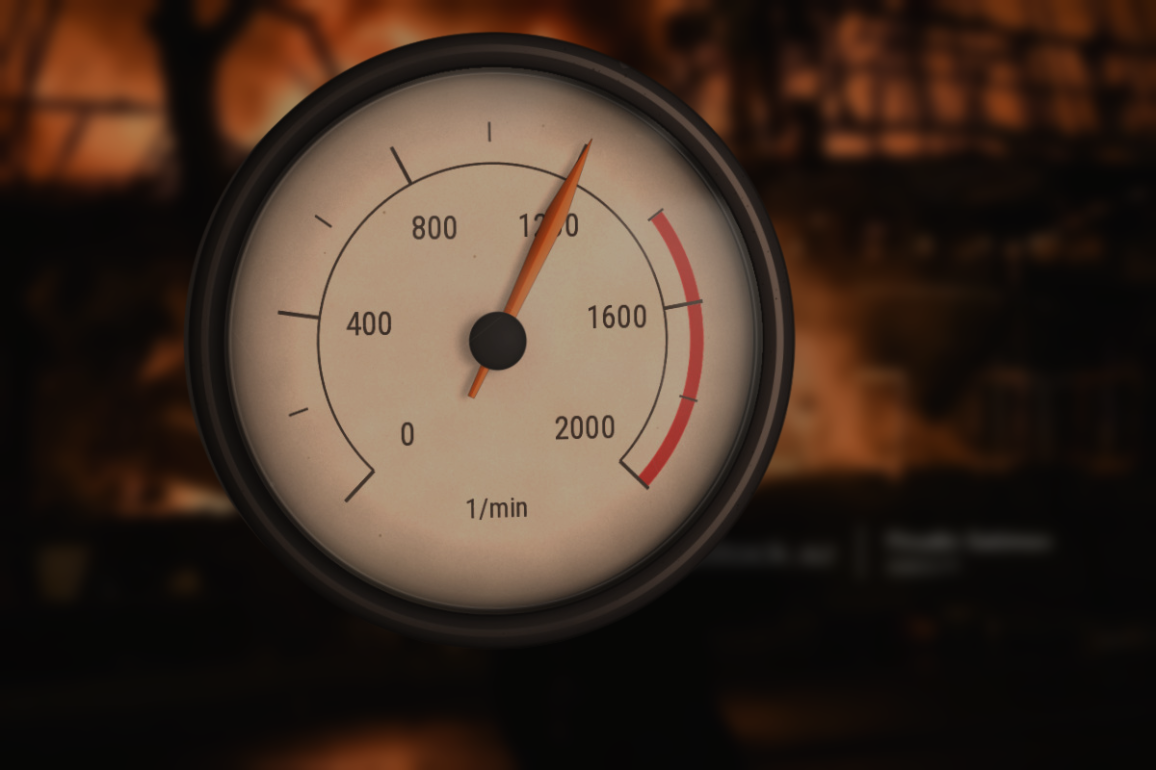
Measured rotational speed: 1200 rpm
